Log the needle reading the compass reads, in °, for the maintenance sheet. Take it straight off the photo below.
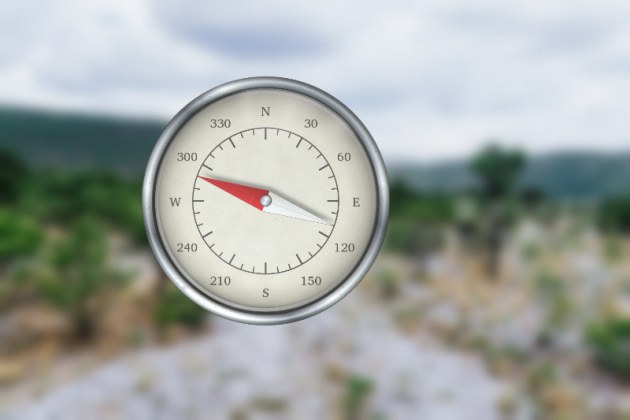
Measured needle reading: 290 °
